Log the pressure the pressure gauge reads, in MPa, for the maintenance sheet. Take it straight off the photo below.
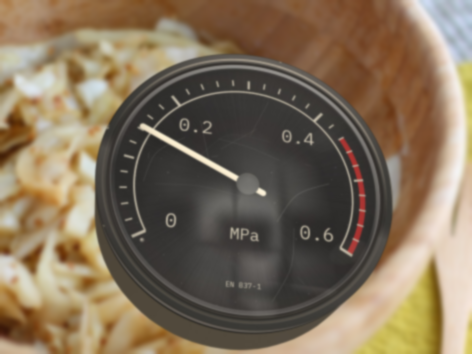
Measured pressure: 0.14 MPa
